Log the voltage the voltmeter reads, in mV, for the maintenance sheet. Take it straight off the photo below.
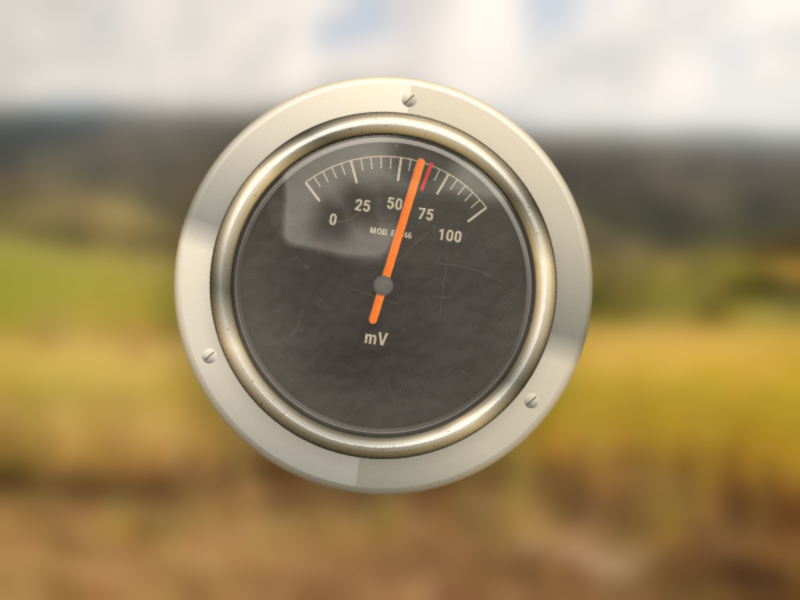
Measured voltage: 60 mV
